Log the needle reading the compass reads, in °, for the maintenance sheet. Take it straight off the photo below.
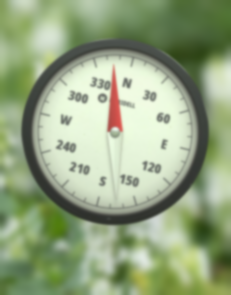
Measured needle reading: 345 °
